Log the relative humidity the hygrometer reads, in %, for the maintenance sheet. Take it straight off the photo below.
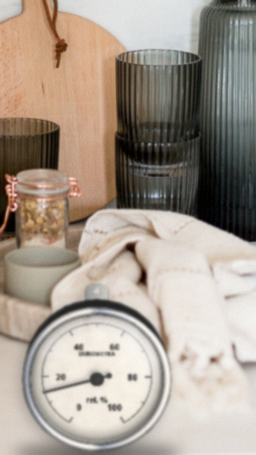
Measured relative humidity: 15 %
